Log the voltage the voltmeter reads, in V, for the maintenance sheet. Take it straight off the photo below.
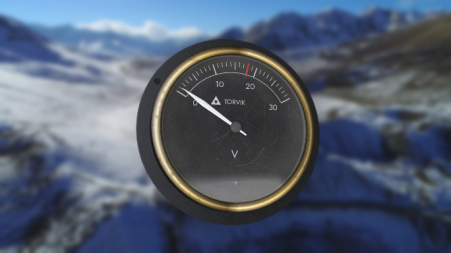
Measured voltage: 1 V
